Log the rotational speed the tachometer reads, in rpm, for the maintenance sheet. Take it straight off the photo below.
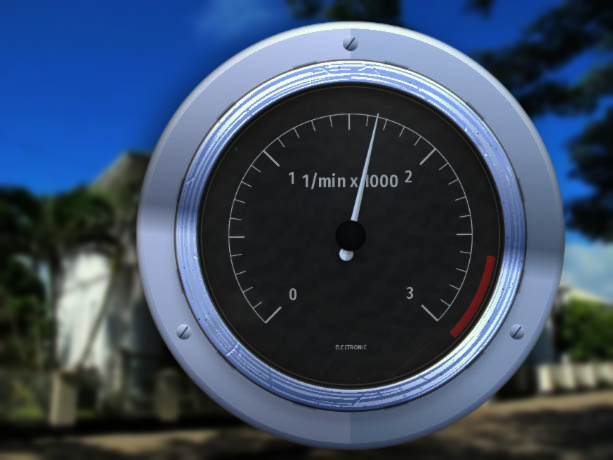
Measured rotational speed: 1650 rpm
